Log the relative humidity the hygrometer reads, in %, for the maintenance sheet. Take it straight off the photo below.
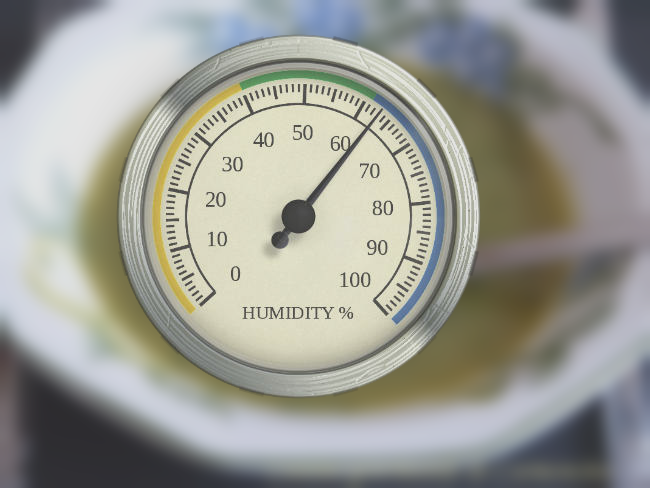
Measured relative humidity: 63 %
